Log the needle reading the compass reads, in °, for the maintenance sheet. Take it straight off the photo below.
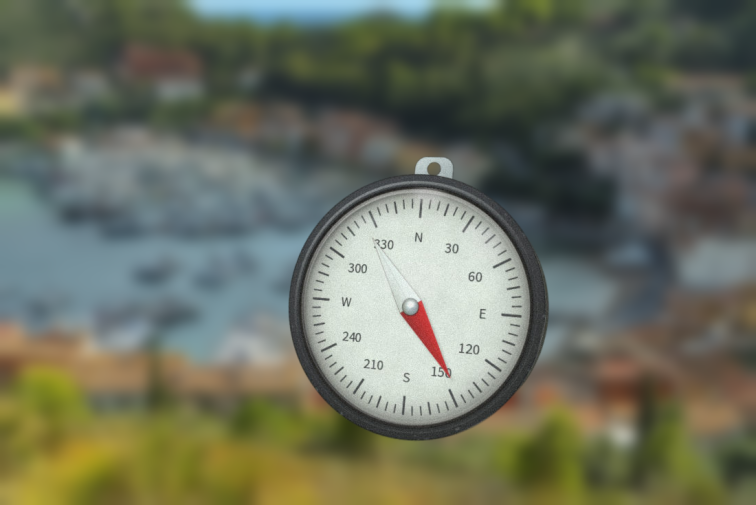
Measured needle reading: 145 °
